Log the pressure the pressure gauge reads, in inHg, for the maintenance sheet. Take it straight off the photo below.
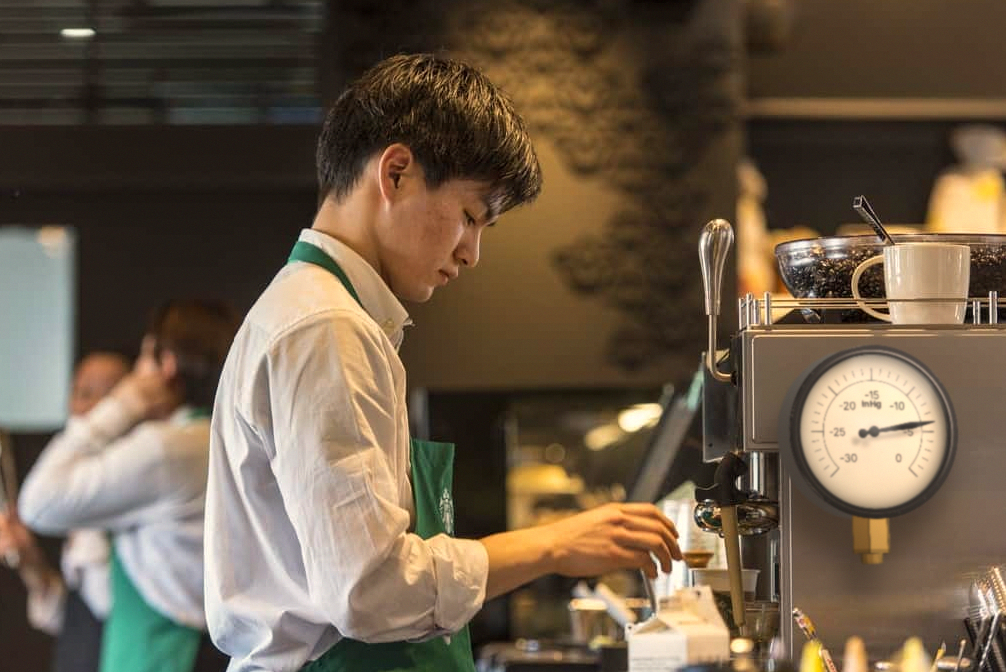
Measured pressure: -6 inHg
